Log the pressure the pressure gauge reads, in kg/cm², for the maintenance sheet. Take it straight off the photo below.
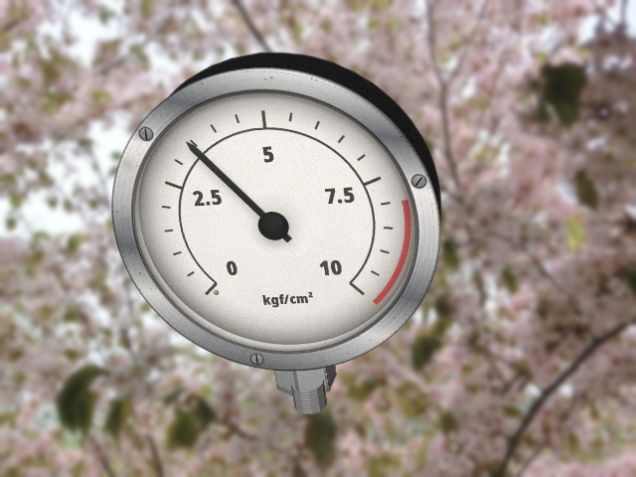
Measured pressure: 3.5 kg/cm²
